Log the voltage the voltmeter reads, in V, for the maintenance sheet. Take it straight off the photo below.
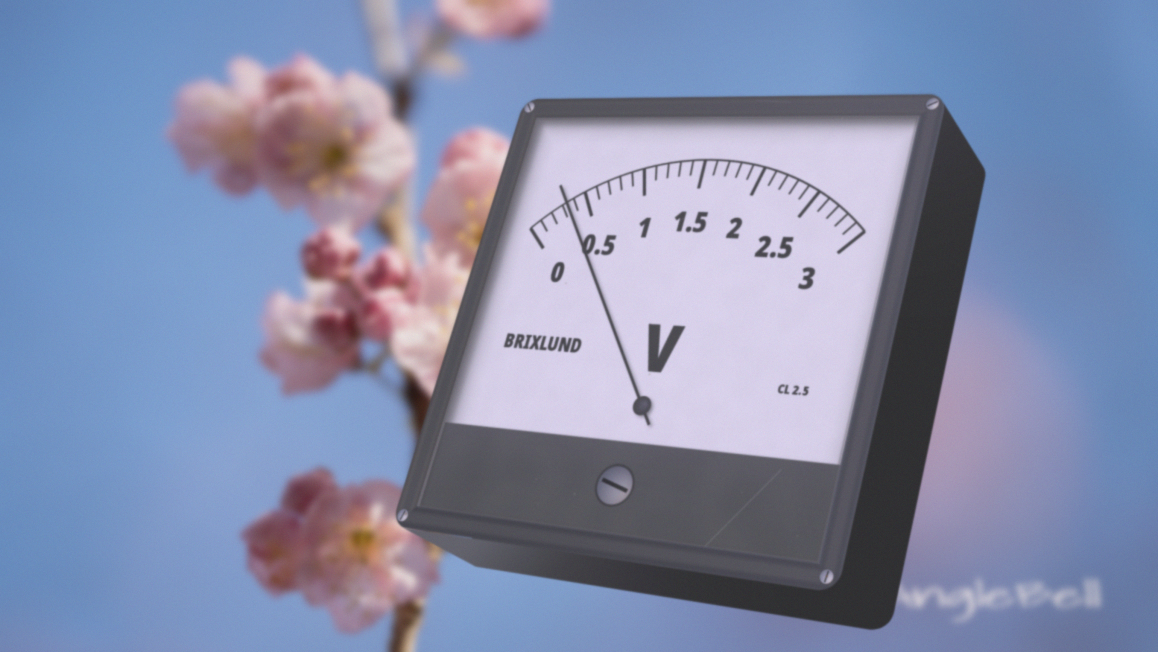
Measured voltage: 0.35 V
